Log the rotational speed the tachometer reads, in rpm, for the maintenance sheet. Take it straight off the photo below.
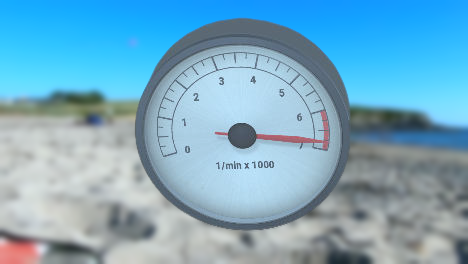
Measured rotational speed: 6750 rpm
